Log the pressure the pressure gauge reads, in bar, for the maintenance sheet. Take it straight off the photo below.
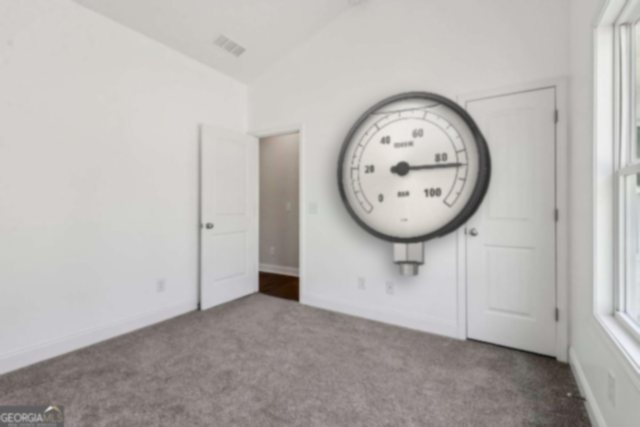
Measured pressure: 85 bar
